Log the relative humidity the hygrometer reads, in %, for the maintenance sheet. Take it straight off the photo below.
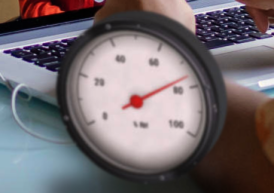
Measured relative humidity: 75 %
